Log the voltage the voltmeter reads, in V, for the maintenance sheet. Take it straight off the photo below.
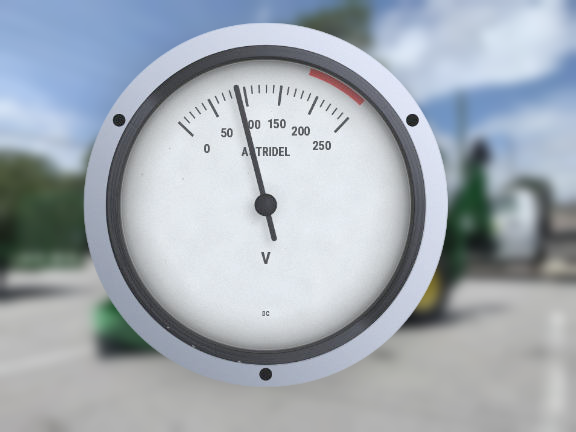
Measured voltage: 90 V
